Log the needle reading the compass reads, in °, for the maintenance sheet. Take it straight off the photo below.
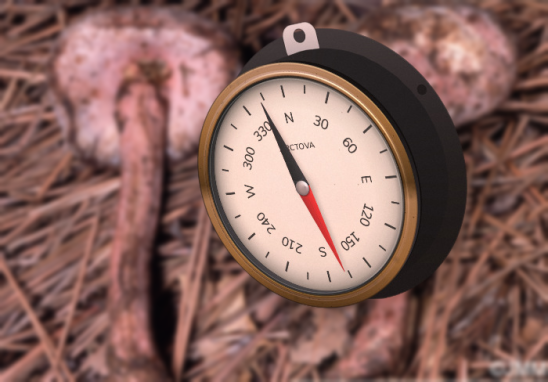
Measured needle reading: 165 °
